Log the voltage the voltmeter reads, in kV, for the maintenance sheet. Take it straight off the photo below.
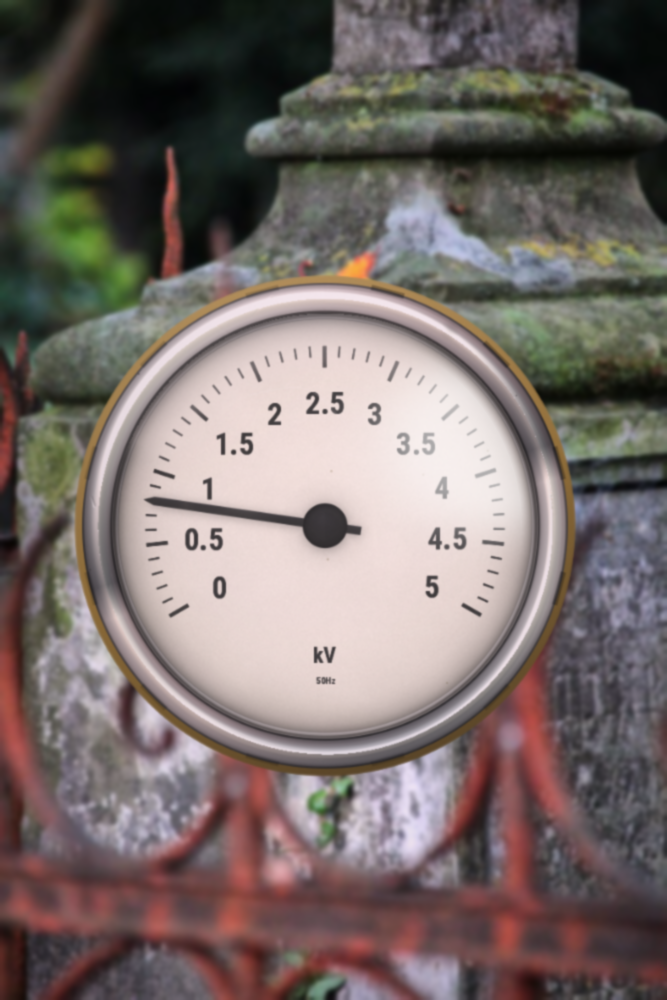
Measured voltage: 0.8 kV
